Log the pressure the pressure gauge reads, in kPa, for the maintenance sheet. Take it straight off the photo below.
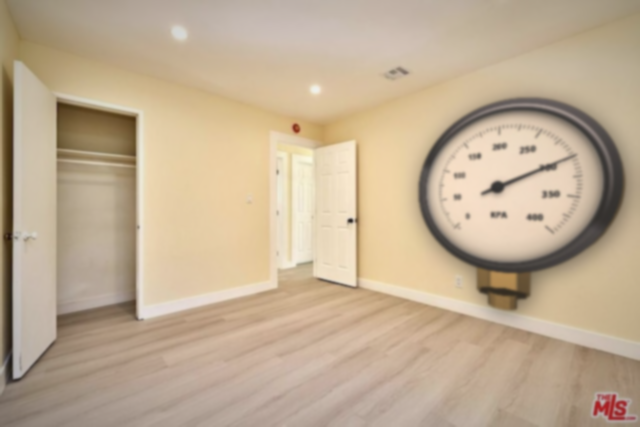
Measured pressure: 300 kPa
